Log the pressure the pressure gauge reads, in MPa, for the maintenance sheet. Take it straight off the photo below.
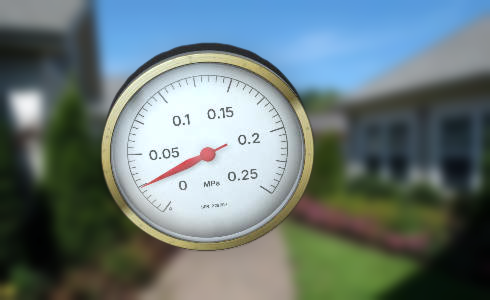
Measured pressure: 0.025 MPa
